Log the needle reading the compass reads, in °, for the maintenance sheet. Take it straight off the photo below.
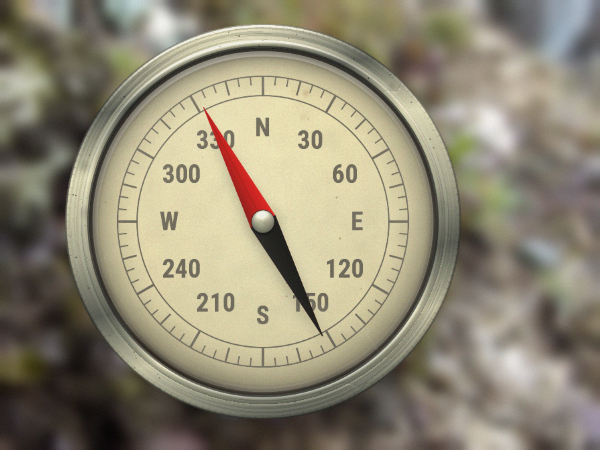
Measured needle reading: 332.5 °
